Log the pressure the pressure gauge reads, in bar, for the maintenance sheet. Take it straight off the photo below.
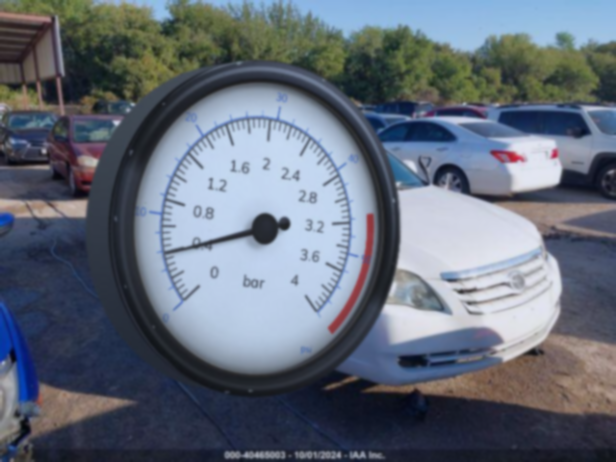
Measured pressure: 0.4 bar
